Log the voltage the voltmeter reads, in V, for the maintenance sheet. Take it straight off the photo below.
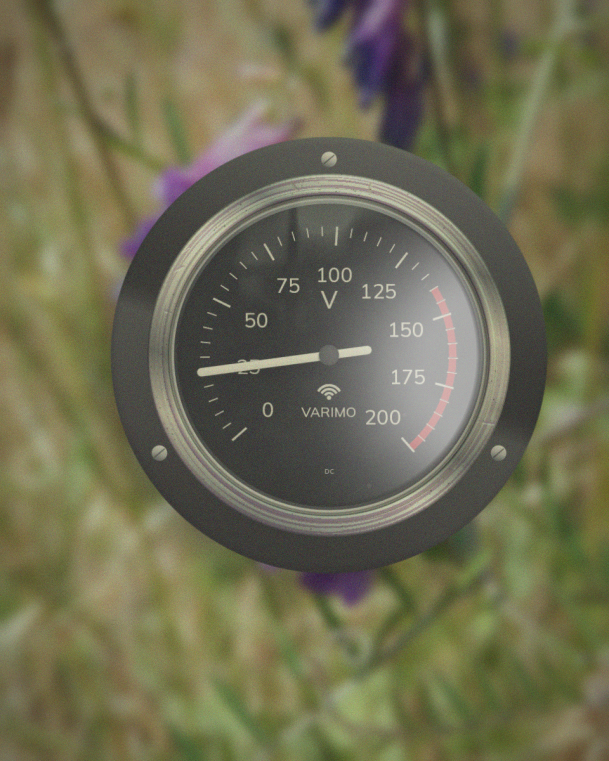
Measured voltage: 25 V
